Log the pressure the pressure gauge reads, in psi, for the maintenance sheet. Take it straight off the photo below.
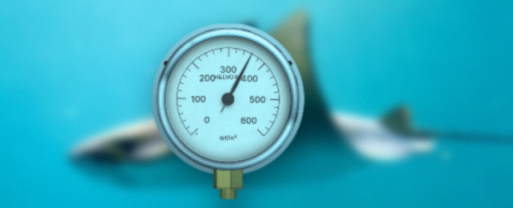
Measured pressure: 360 psi
